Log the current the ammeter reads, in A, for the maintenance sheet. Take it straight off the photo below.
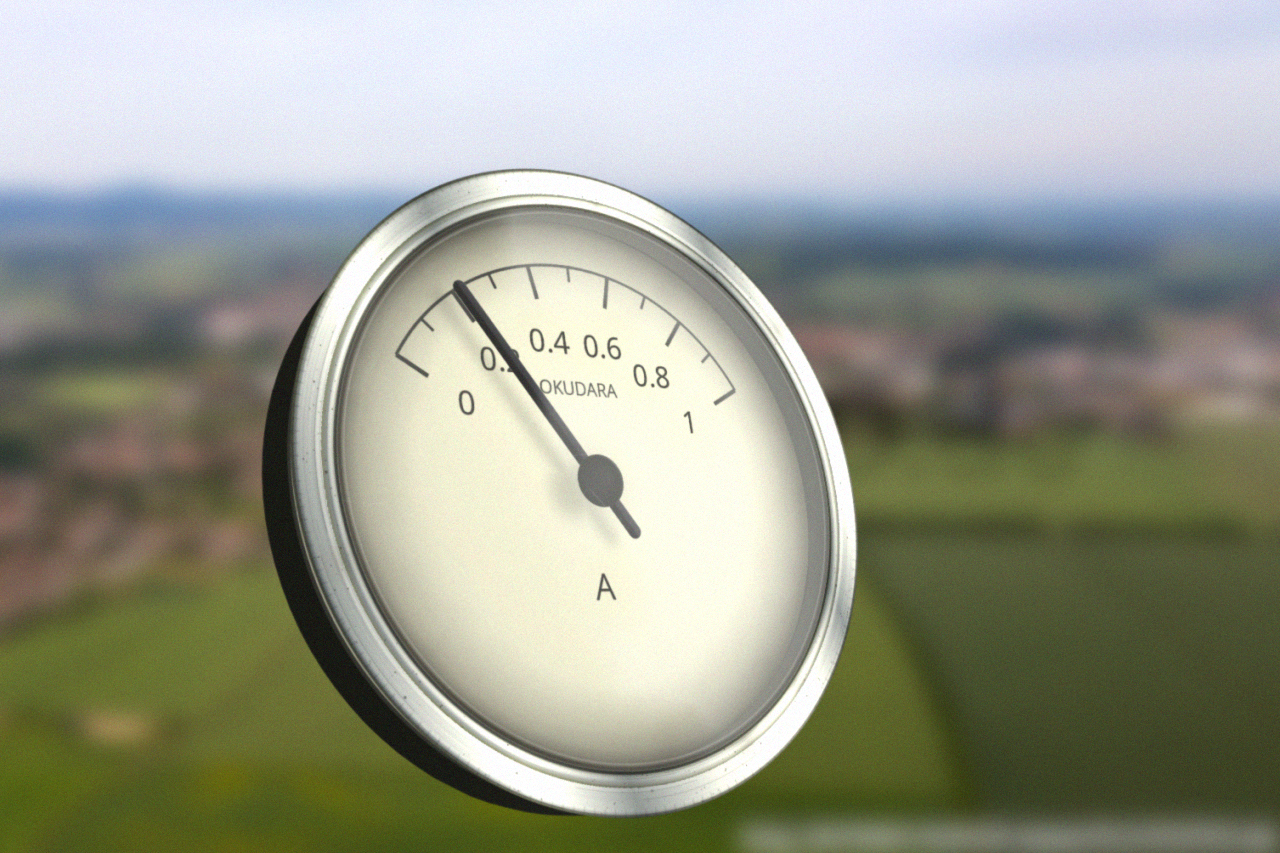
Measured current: 0.2 A
